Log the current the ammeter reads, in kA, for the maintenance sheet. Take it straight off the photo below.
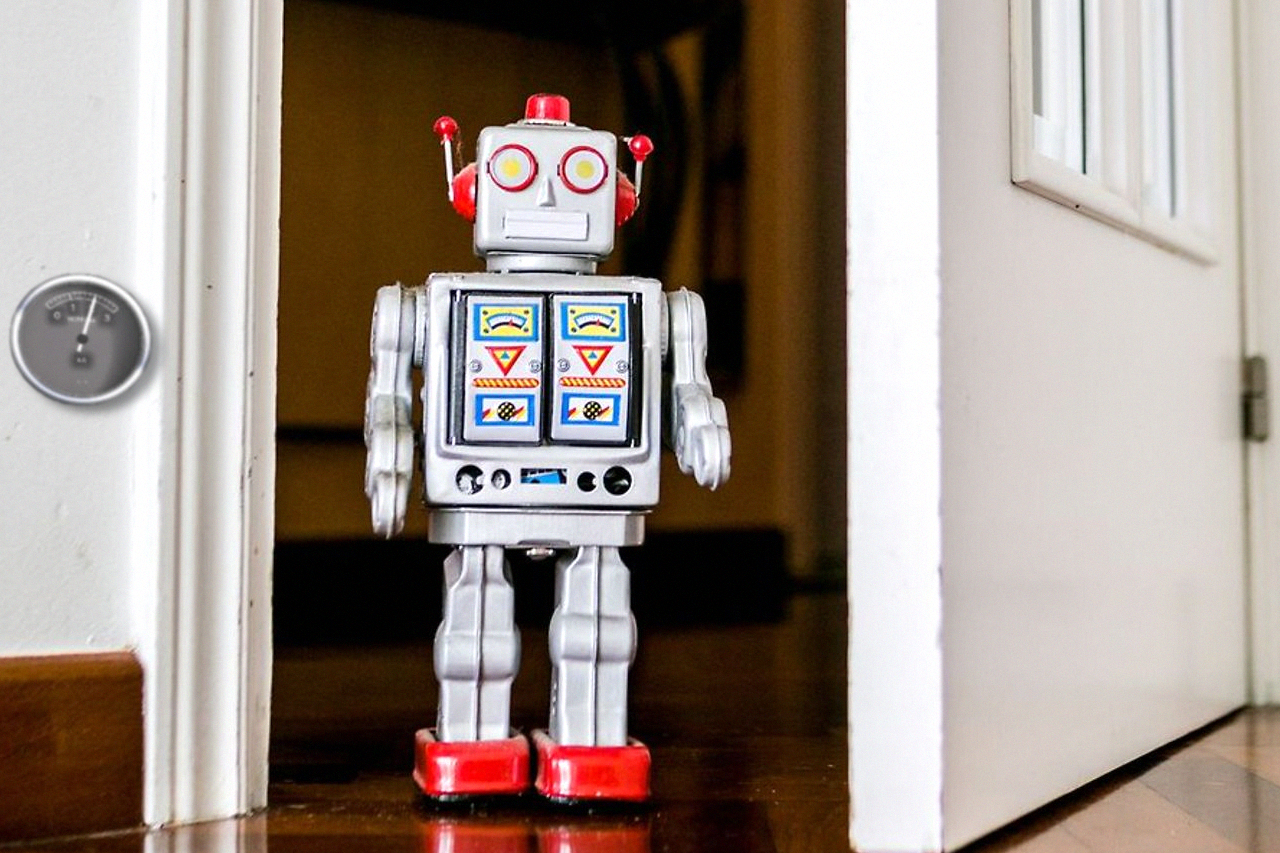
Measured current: 2 kA
